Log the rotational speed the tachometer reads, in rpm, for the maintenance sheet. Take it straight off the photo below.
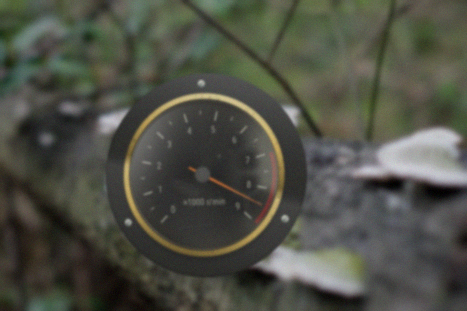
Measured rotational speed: 8500 rpm
